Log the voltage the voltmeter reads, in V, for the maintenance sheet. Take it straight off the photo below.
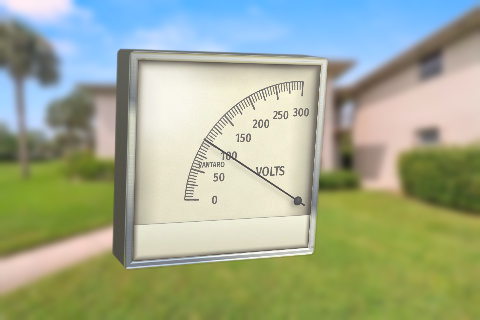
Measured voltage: 100 V
